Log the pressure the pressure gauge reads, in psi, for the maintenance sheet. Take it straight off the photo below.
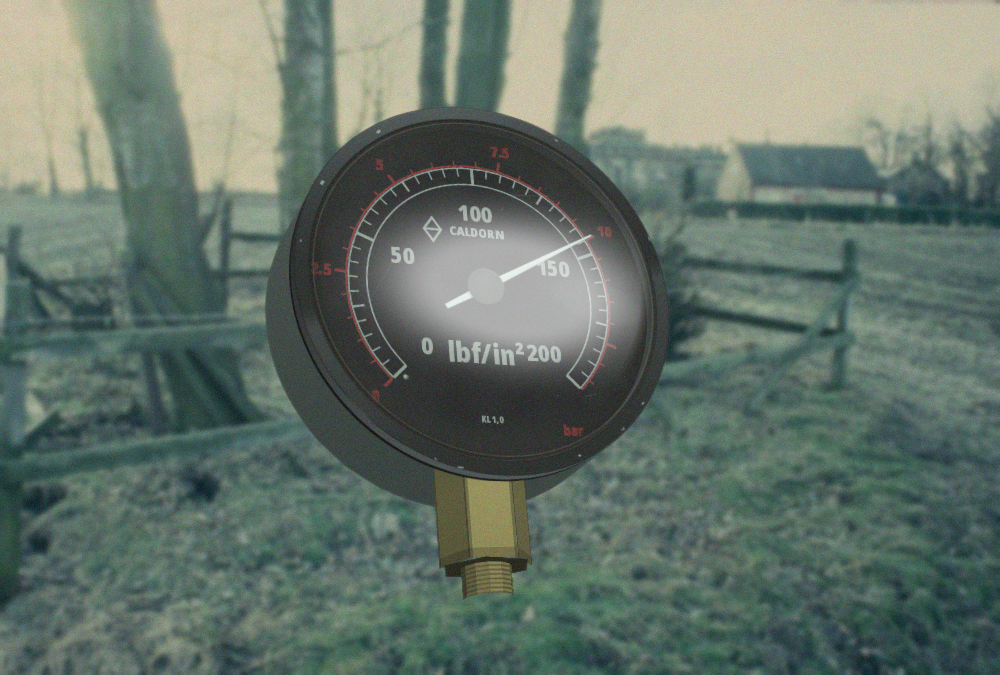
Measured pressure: 145 psi
